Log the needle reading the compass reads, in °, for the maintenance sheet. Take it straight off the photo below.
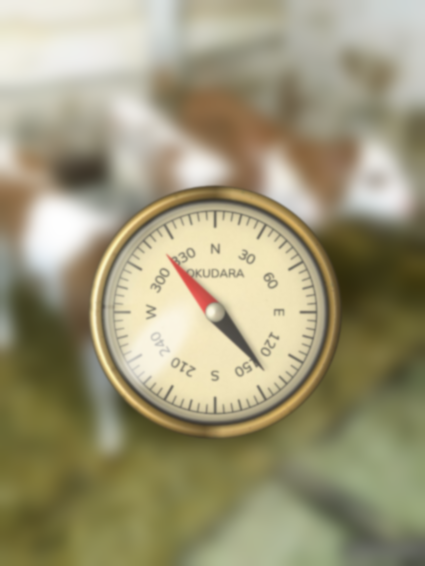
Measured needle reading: 320 °
